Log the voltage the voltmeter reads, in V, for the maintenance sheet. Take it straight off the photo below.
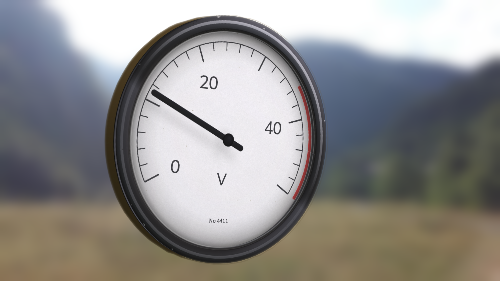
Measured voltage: 11 V
